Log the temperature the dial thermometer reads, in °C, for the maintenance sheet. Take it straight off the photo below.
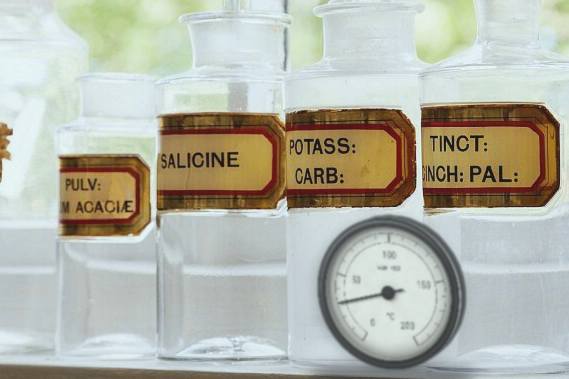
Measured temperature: 30 °C
